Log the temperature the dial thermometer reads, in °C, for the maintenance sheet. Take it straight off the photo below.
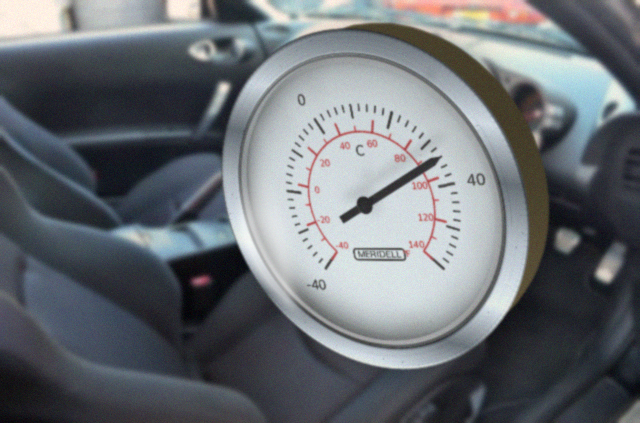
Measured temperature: 34 °C
